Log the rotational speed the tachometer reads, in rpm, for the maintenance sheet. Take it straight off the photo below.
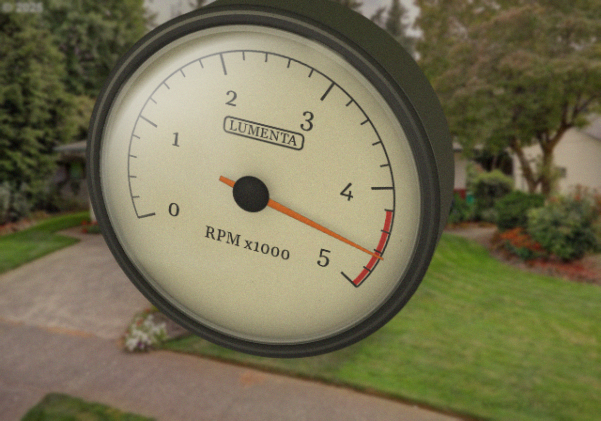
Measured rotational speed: 4600 rpm
